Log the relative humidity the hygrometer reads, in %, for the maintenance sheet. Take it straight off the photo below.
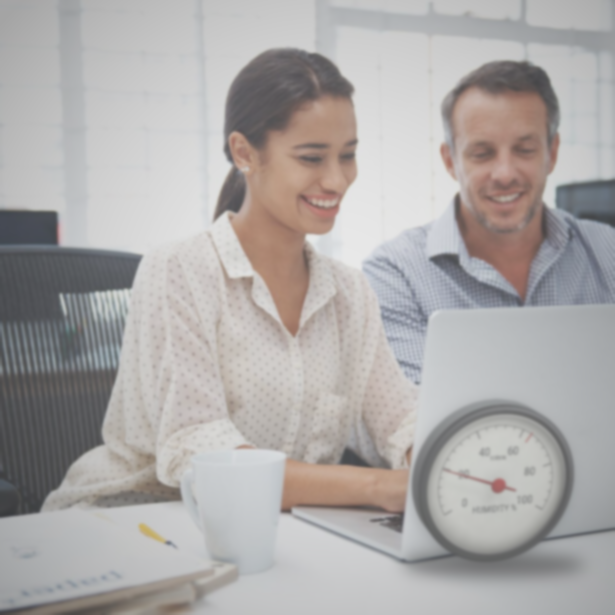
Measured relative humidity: 20 %
